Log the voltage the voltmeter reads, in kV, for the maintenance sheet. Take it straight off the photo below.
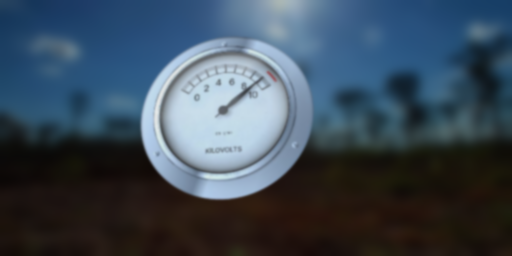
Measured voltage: 9 kV
